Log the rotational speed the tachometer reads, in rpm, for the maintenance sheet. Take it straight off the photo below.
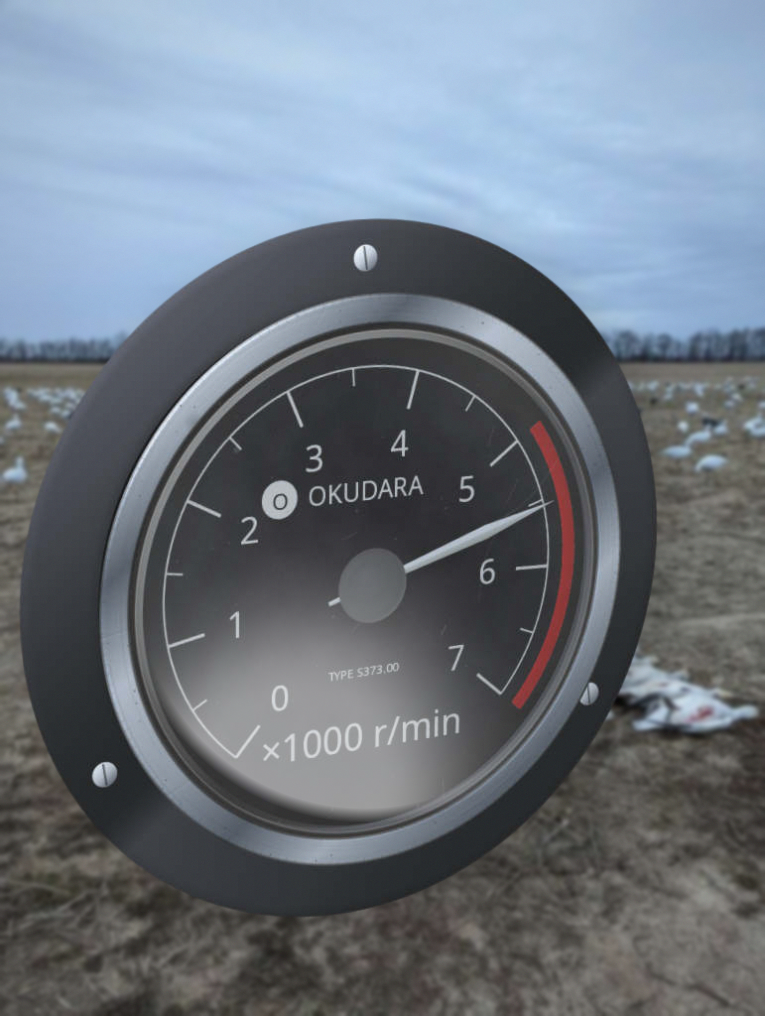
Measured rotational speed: 5500 rpm
